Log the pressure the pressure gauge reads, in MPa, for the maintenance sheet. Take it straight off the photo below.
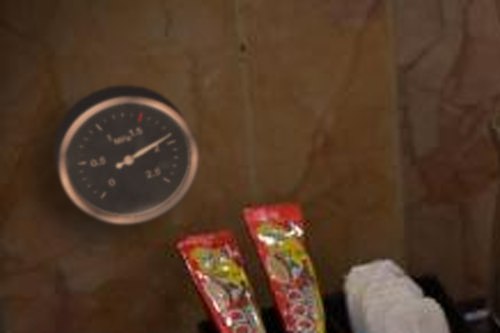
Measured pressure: 1.9 MPa
